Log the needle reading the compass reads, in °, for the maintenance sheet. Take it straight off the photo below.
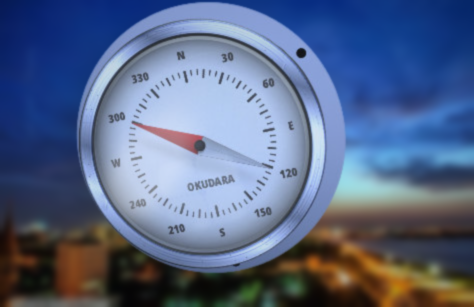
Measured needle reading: 300 °
